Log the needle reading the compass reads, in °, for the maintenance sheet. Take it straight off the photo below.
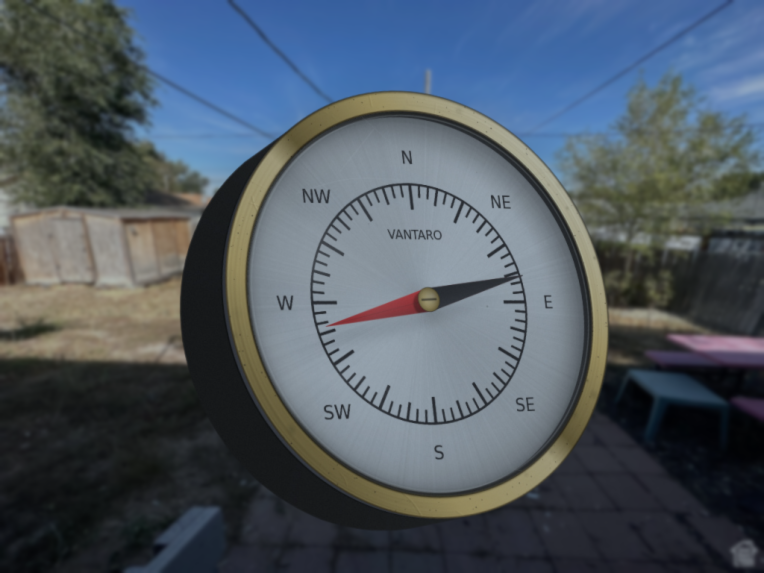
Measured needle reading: 257.5 °
